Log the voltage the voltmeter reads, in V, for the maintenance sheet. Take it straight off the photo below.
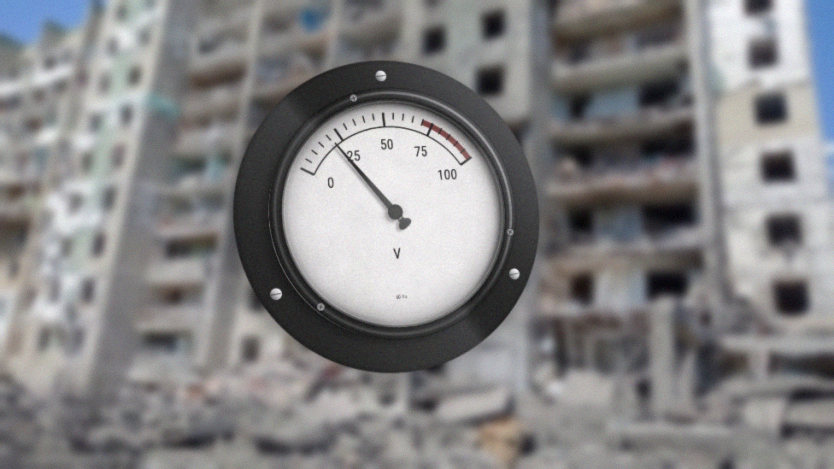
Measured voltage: 20 V
